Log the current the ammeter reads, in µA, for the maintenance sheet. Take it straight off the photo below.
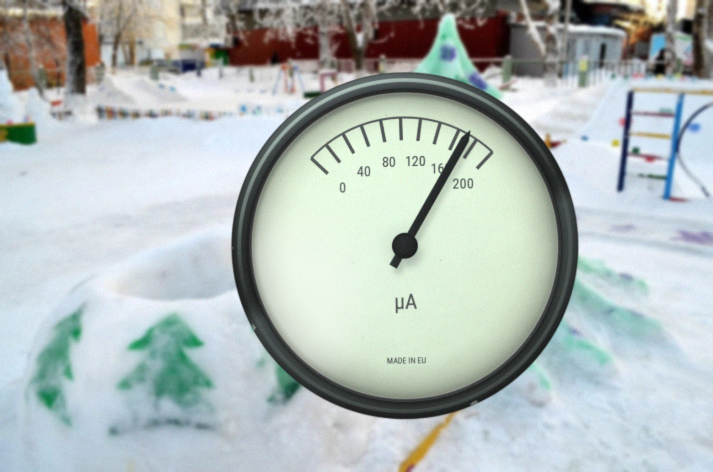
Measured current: 170 µA
